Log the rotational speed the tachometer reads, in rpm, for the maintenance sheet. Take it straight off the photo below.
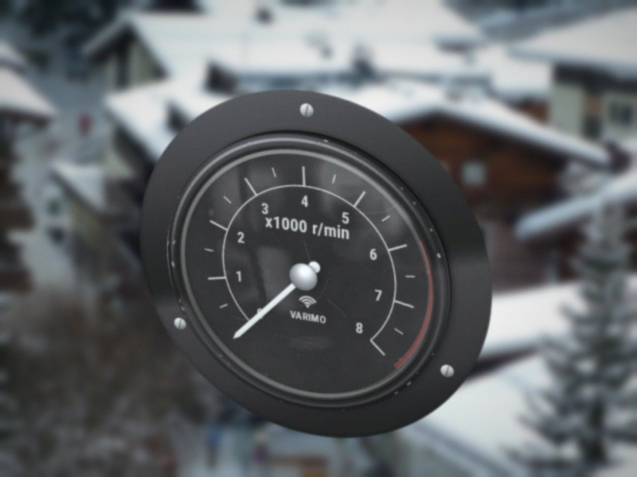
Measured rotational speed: 0 rpm
